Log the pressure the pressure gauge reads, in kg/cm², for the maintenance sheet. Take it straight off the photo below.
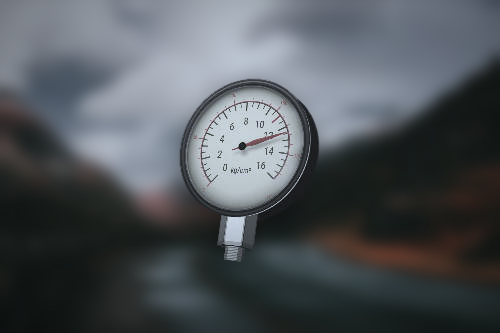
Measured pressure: 12.5 kg/cm²
